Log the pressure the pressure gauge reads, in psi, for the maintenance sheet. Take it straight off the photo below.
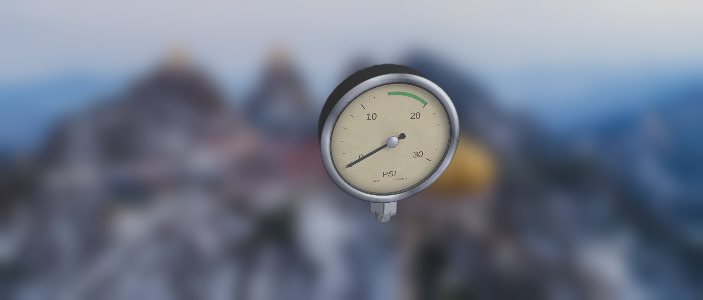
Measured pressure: 0 psi
